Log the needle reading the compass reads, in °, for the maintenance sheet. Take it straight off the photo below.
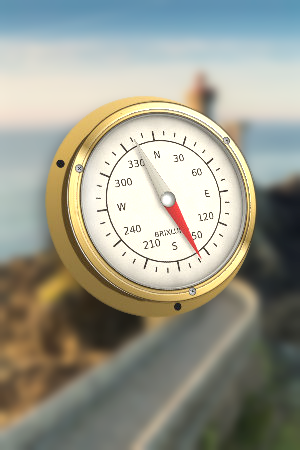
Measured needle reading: 160 °
